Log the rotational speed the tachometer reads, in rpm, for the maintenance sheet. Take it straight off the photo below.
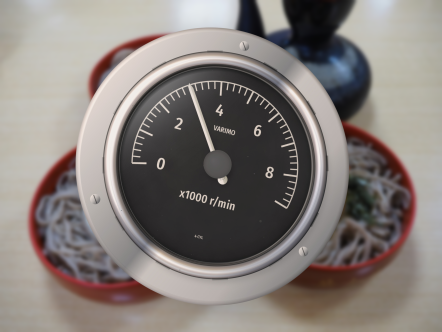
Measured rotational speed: 3000 rpm
